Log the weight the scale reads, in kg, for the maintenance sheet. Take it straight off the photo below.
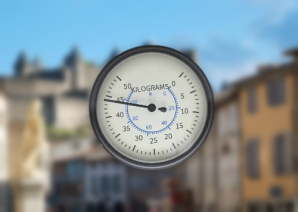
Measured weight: 44 kg
